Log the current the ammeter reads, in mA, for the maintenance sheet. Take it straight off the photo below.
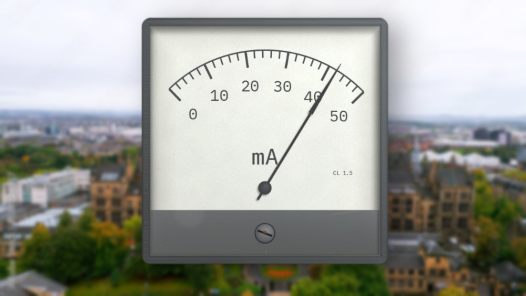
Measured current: 42 mA
